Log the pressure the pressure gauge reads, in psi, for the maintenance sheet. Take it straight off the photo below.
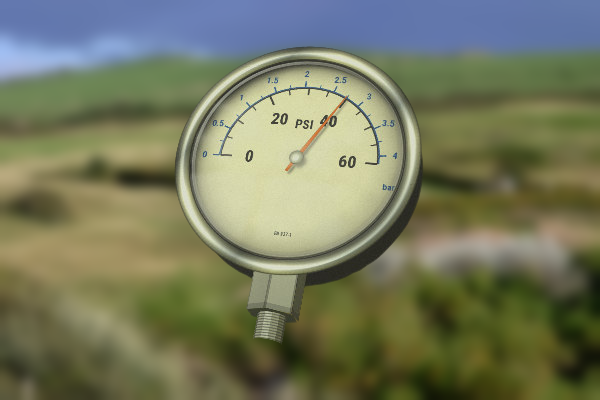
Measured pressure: 40 psi
